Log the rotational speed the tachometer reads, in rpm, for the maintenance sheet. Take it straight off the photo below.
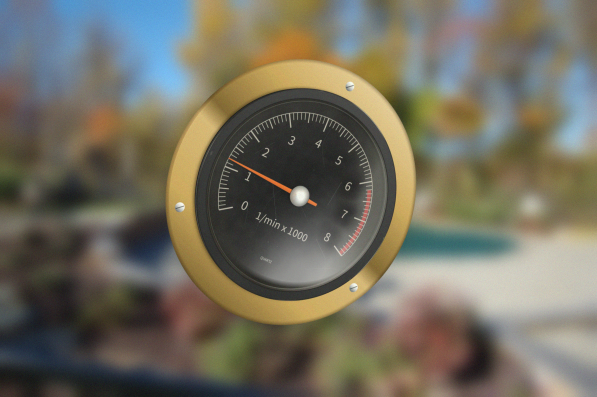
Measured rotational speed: 1200 rpm
